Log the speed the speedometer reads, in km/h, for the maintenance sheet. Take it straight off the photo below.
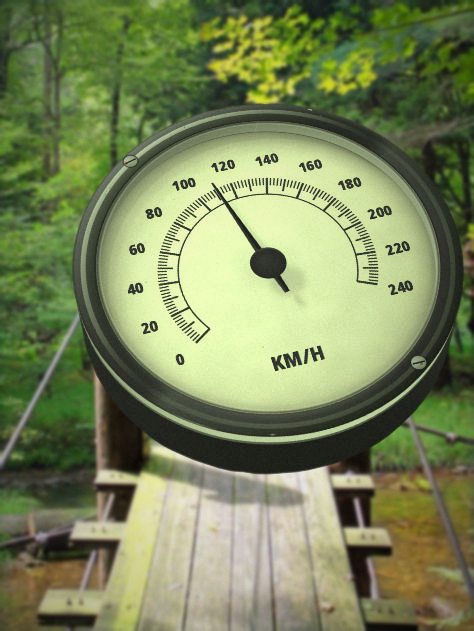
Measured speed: 110 km/h
